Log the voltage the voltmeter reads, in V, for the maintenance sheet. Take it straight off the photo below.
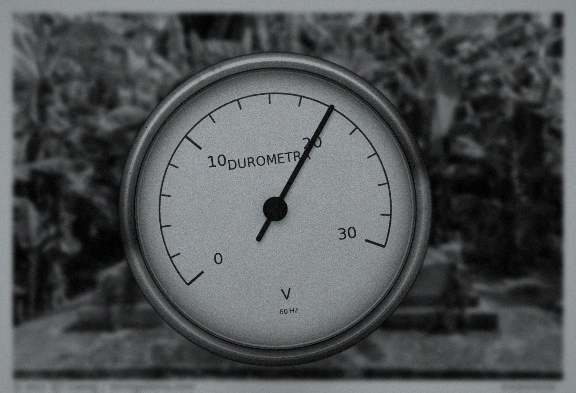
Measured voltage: 20 V
